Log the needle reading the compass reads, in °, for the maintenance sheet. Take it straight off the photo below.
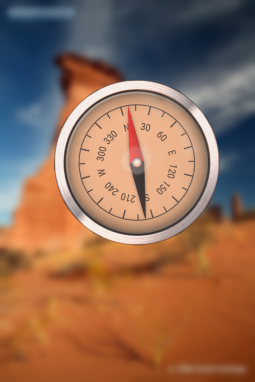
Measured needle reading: 7.5 °
